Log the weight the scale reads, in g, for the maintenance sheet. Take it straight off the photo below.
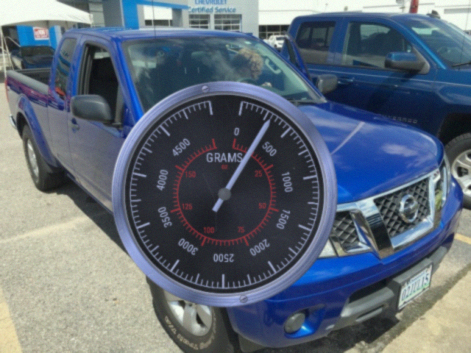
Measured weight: 300 g
